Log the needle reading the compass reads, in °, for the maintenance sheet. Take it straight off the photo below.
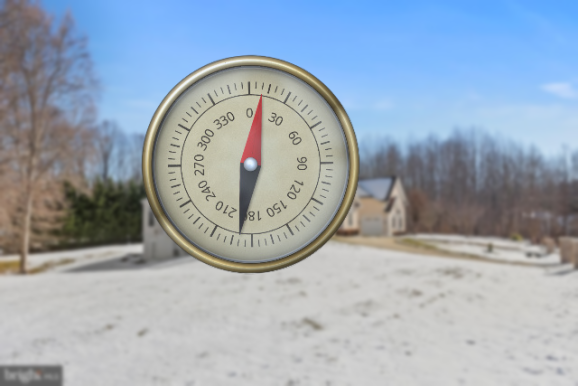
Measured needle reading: 10 °
